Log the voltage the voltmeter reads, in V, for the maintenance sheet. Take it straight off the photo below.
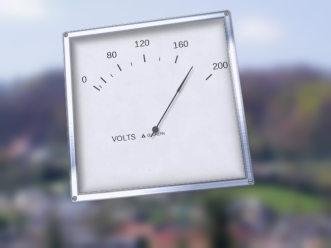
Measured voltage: 180 V
